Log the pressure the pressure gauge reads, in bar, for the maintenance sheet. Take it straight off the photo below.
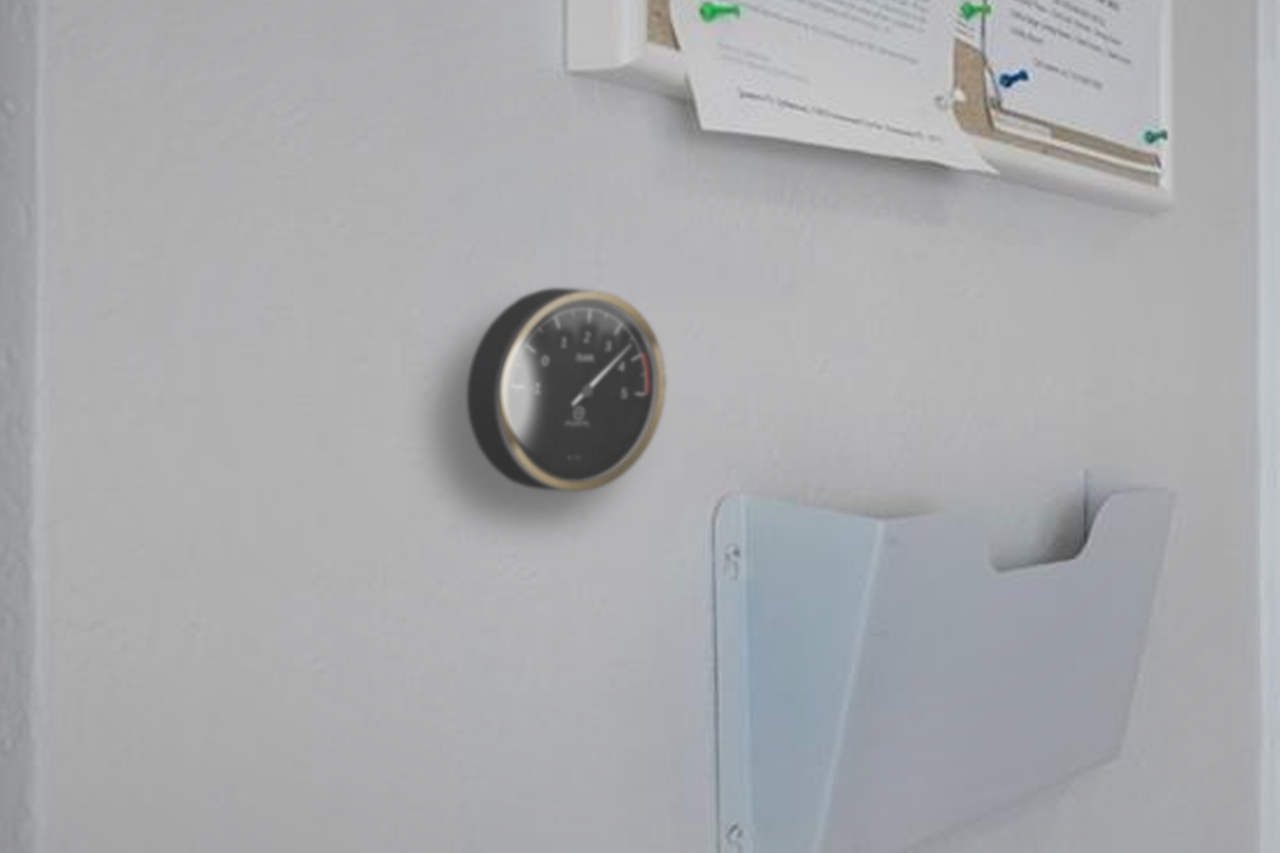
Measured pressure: 3.5 bar
